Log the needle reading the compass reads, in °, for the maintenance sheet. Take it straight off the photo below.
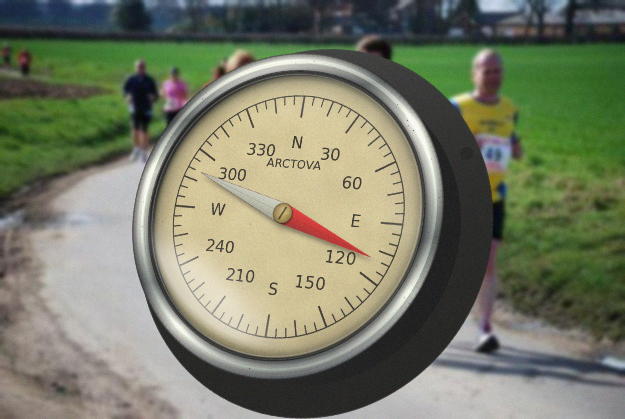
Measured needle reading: 110 °
